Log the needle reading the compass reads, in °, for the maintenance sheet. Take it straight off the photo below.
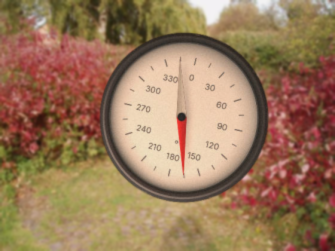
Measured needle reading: 165 °
